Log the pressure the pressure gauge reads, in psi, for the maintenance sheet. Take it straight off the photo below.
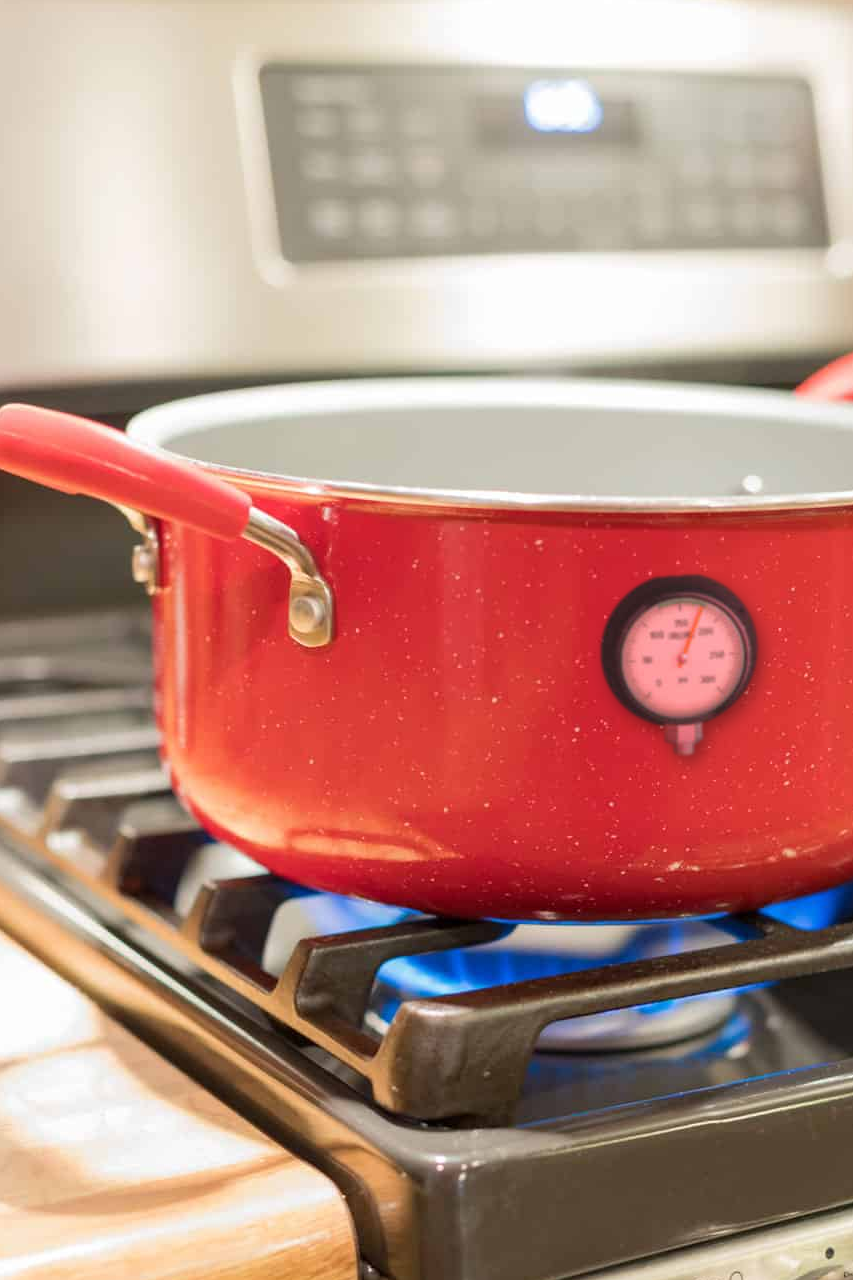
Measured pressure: 175 psi
